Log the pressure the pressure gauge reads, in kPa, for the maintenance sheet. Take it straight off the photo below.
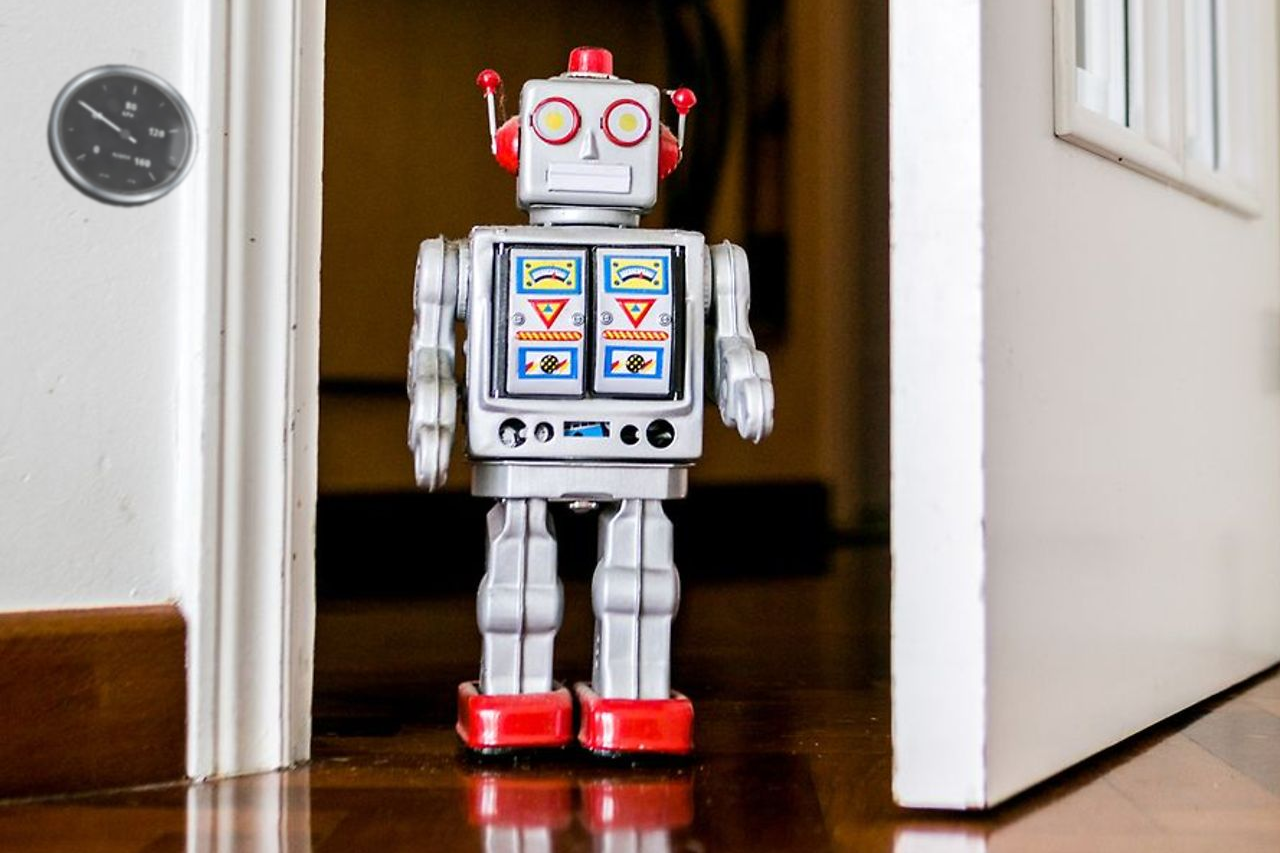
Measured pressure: 40 kPa
